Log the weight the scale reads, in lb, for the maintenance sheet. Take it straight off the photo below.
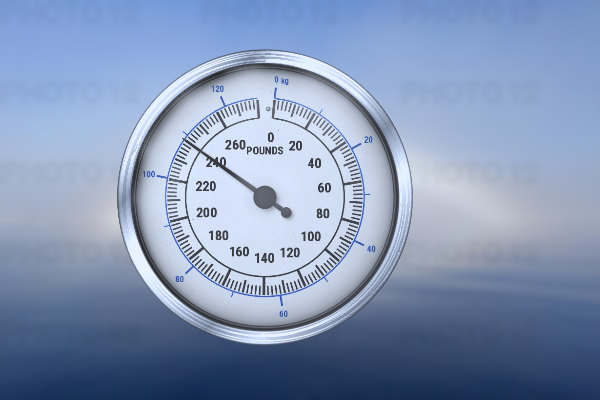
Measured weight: 240 lb
